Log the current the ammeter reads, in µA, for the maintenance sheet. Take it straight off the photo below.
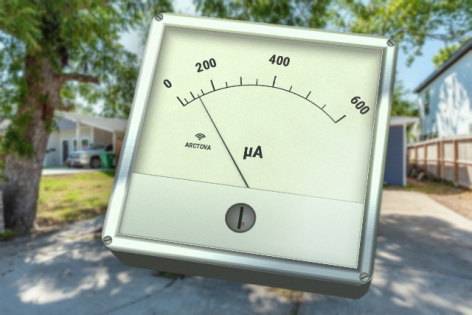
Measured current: 125 µA
